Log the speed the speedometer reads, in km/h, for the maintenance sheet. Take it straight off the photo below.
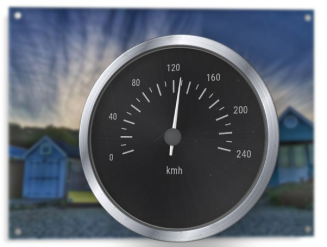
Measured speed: 130 km/h
